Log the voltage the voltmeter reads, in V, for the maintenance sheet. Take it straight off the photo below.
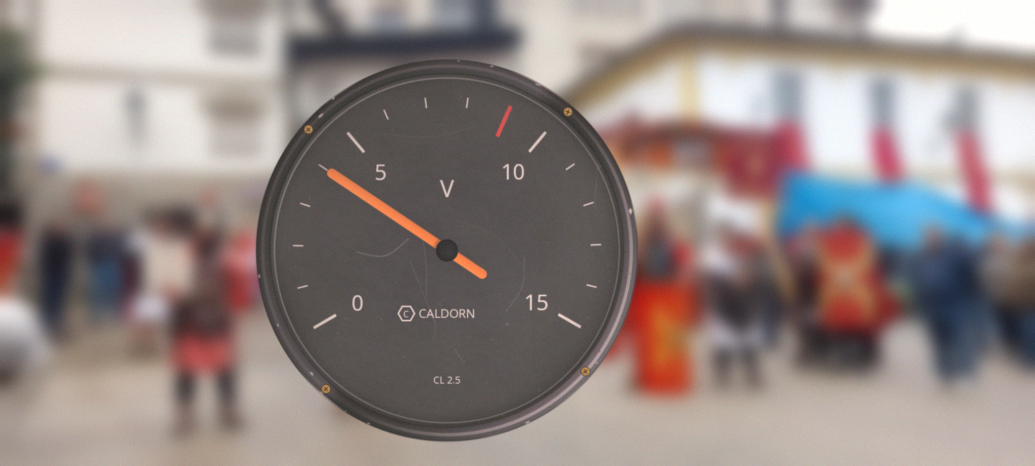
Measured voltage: 4 V
